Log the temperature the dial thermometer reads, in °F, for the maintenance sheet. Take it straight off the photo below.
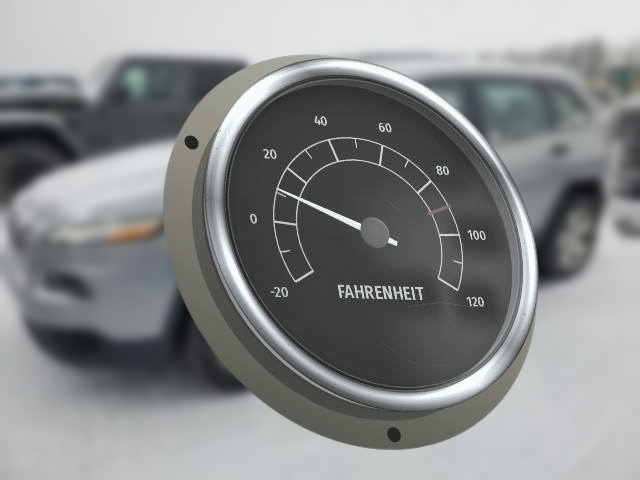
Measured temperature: 10 °F
